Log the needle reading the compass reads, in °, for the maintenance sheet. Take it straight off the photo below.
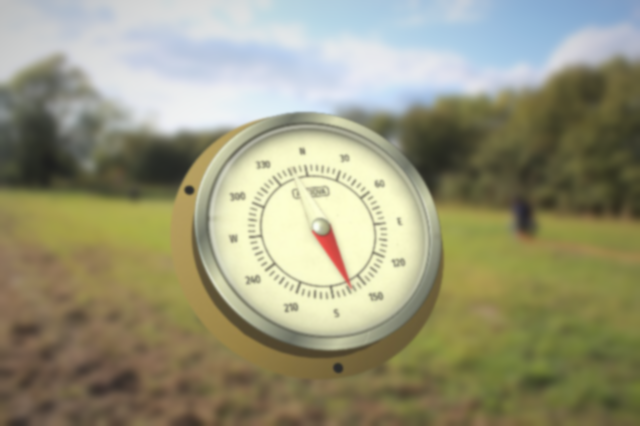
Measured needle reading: 165 °
